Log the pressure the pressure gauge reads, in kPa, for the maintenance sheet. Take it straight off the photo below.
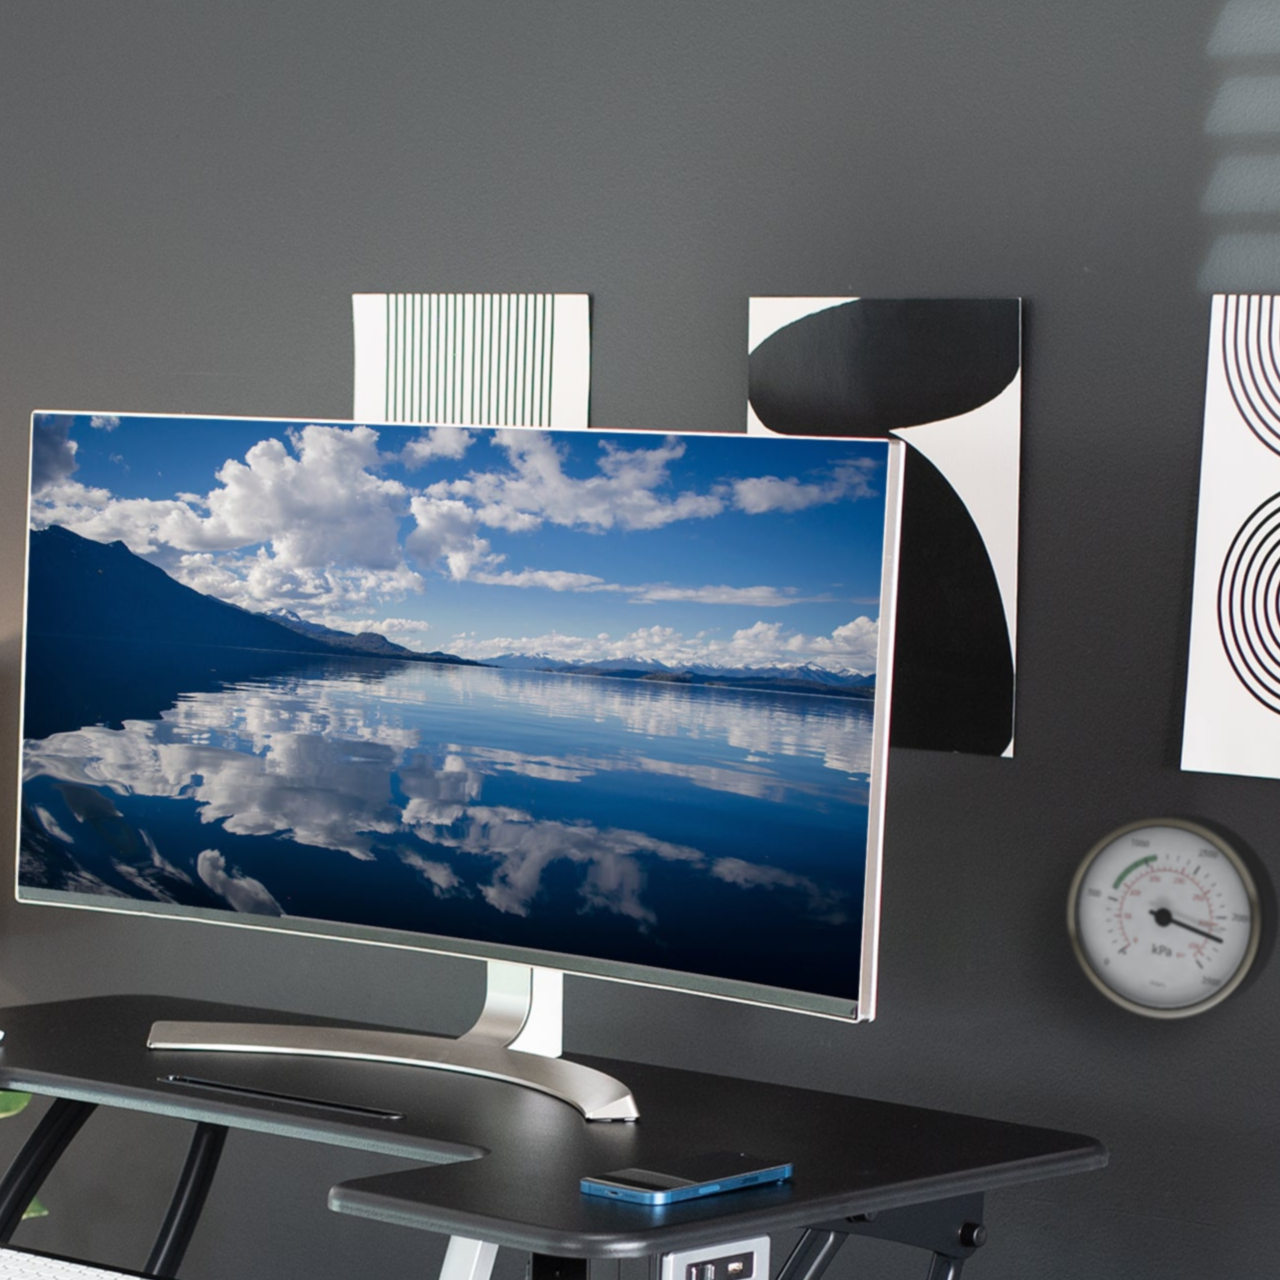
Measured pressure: 2200 kPa
